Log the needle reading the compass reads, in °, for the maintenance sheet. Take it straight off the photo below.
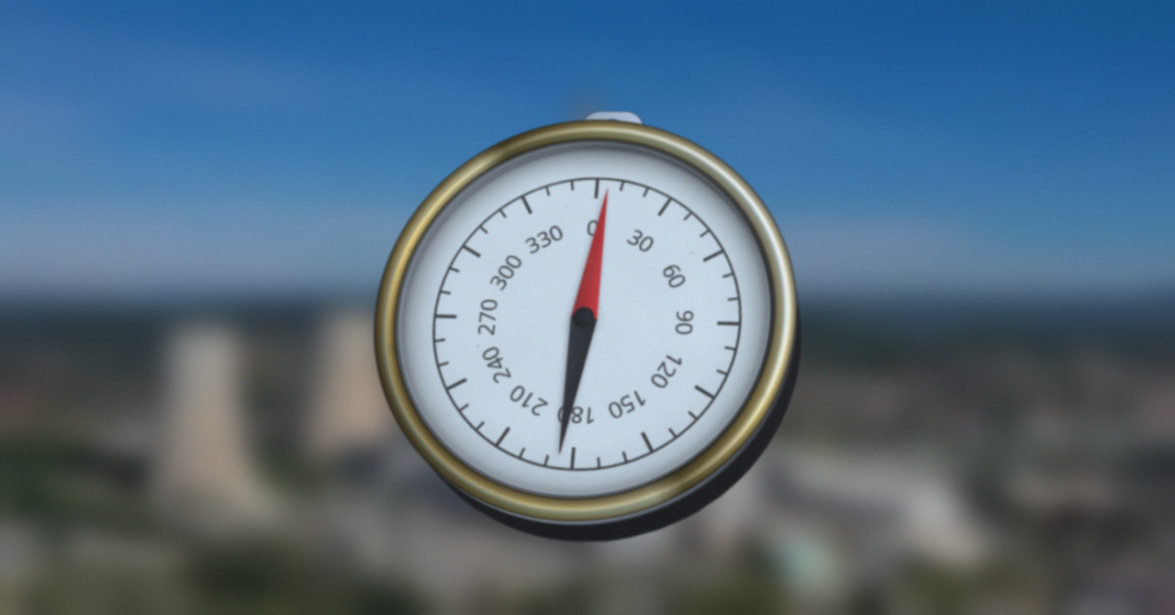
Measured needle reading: 5 °
